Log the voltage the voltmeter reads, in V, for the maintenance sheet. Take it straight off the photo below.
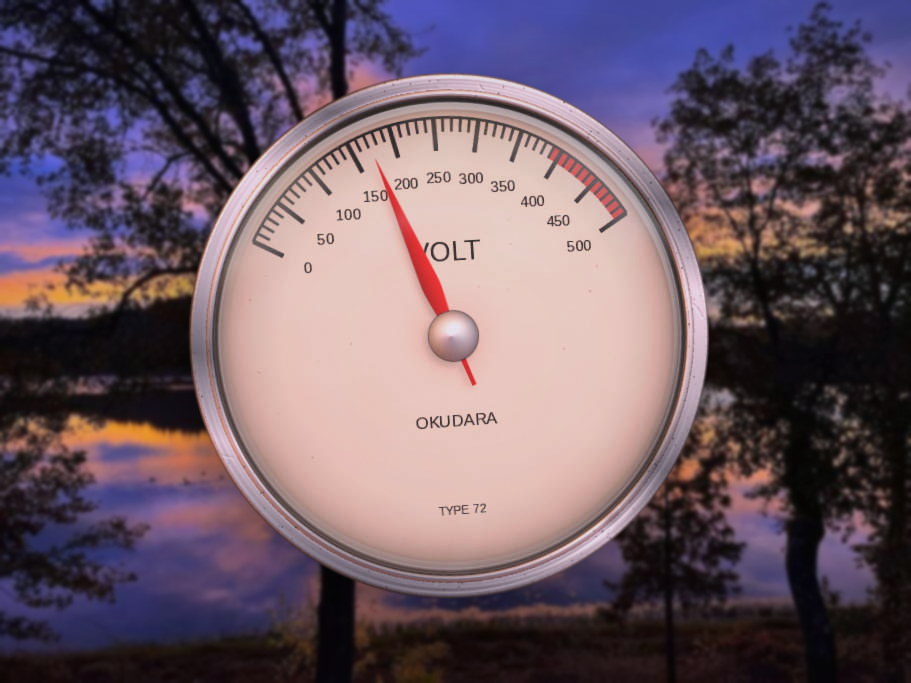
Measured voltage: 170 V
